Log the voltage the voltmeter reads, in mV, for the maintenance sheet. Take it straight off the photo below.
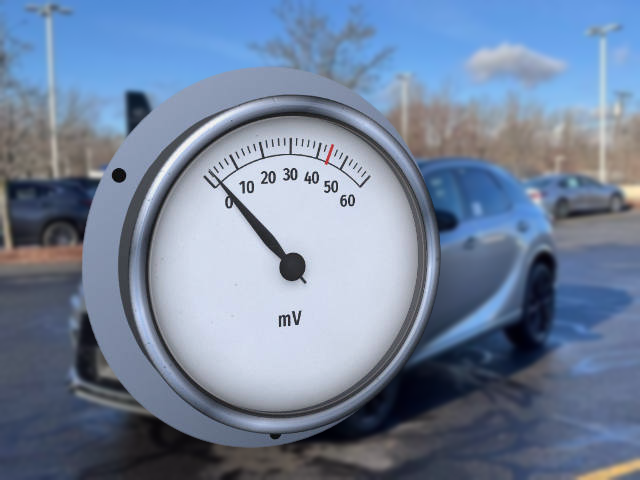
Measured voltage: 2 mV
